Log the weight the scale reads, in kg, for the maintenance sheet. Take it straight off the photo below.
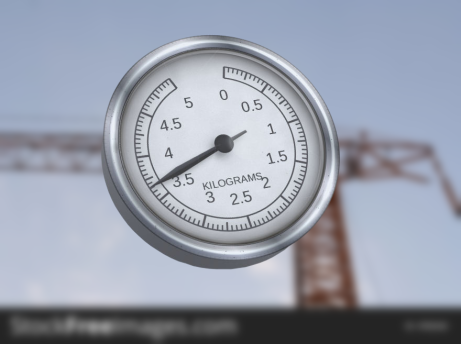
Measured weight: 3.65 kg
